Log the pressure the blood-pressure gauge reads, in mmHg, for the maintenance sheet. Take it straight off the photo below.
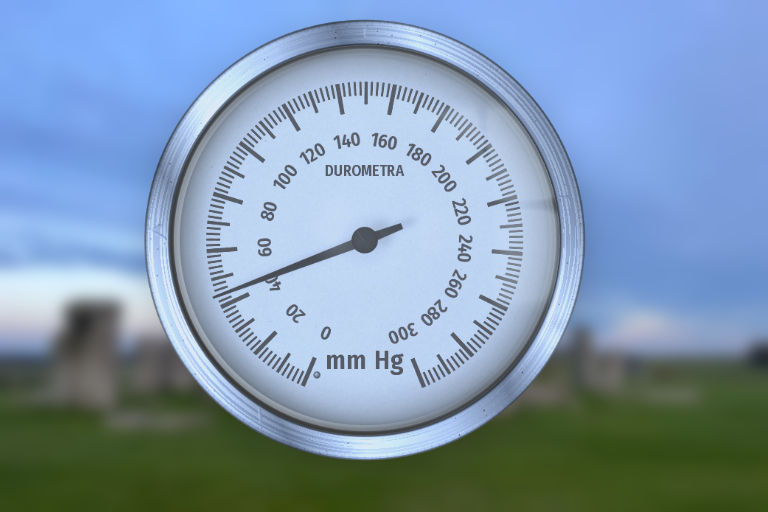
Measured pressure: 44 mmHg
